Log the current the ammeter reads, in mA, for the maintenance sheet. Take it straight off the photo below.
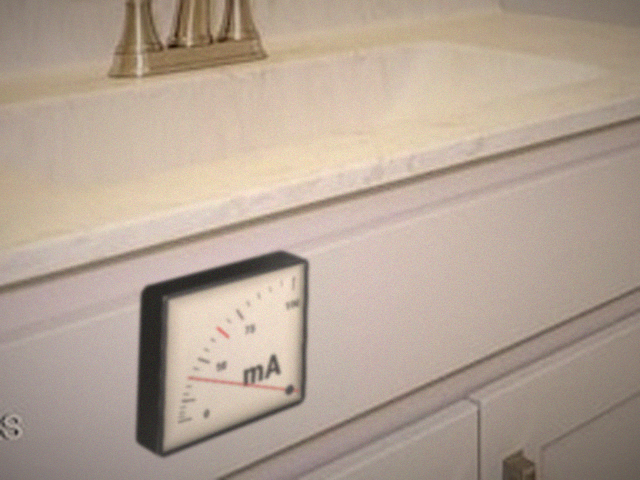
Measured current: 40 mA
